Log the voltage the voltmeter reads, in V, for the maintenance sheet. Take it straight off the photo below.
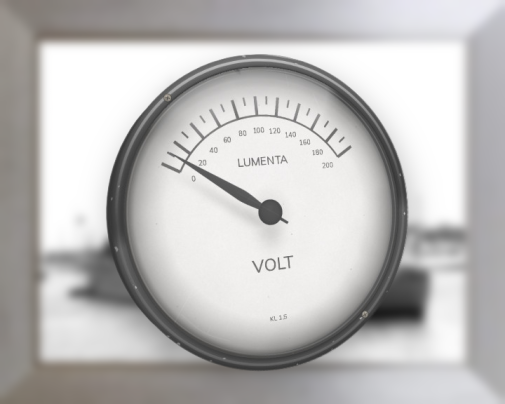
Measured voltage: 10 V
